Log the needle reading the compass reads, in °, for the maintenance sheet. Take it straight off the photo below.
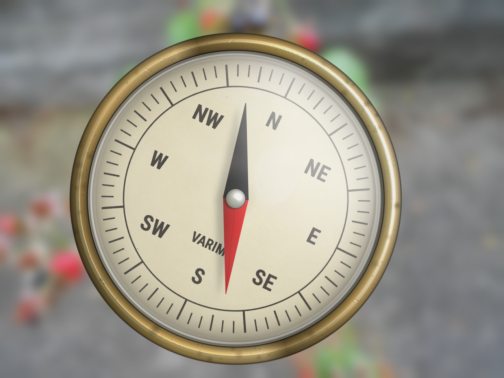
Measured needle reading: 160 °
